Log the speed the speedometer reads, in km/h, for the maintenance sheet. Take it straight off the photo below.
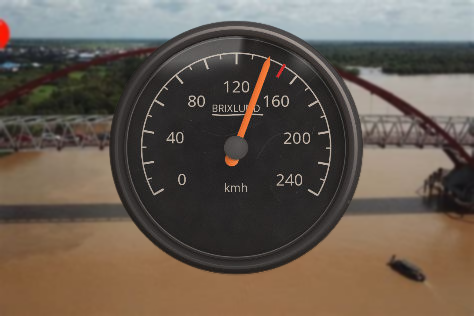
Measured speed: 140 km/h
